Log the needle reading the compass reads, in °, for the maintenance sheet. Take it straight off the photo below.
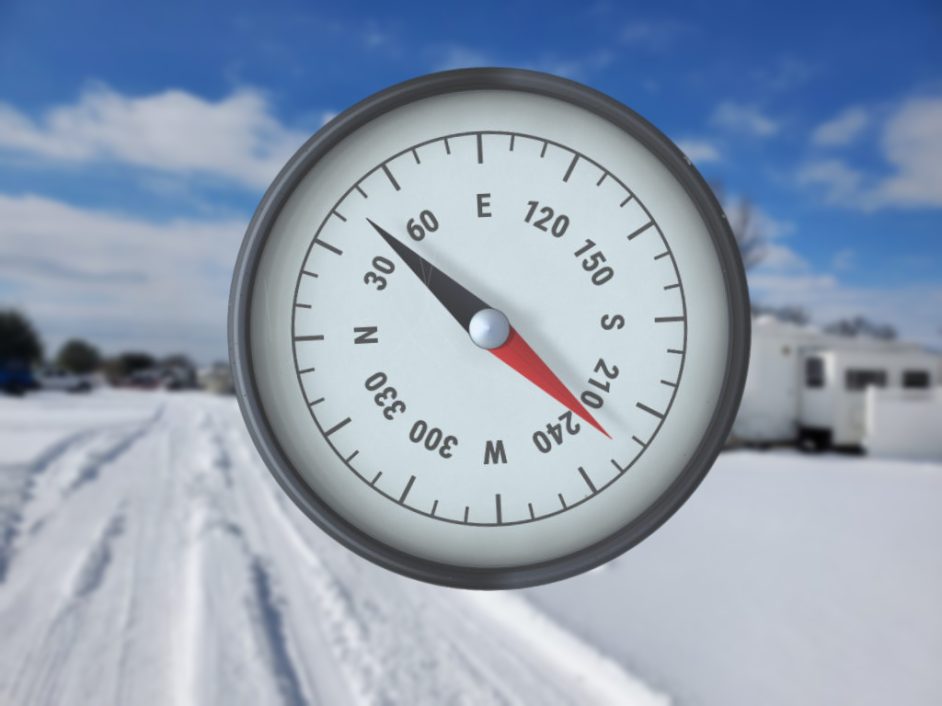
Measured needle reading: 225 °
